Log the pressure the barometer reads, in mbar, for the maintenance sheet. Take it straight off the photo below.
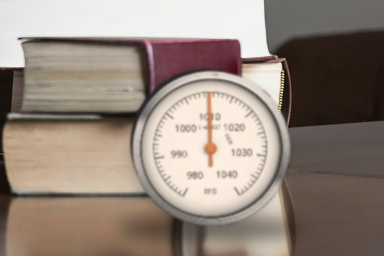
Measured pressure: 1010 mbar
